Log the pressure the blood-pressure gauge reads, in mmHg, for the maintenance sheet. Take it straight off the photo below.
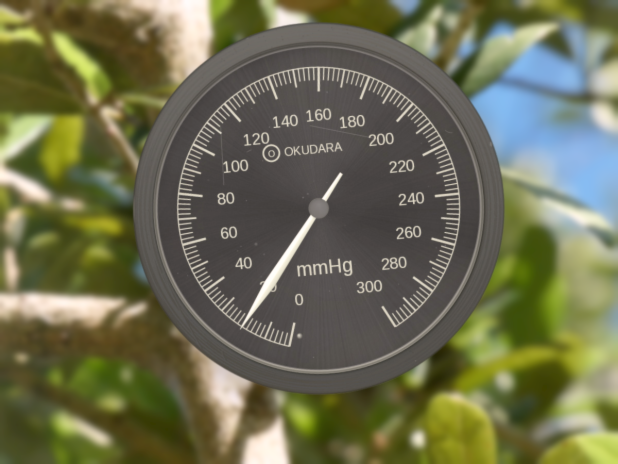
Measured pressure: 20 mmHg
